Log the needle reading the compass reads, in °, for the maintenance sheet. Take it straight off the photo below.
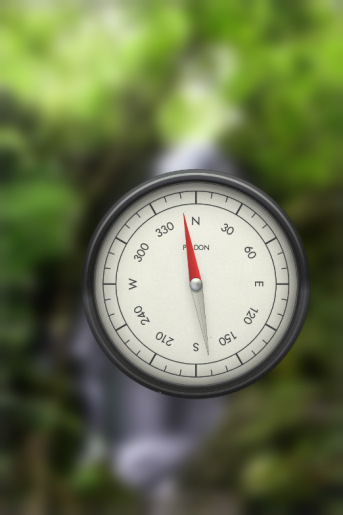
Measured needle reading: 350 °
